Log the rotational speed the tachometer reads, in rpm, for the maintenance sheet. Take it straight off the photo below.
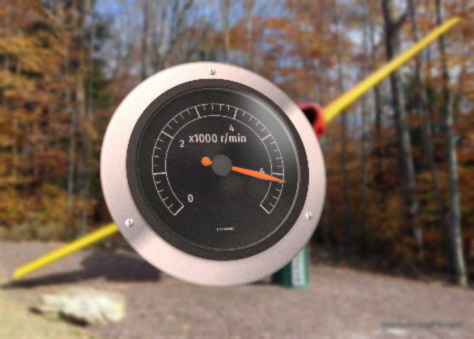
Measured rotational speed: 6200 rpm
